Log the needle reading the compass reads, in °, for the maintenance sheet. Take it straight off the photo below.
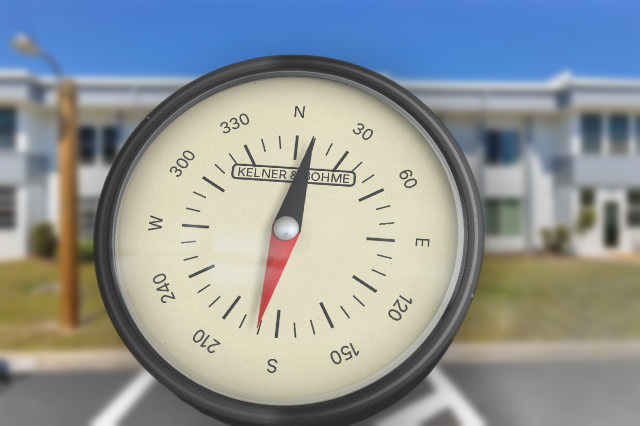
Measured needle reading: 190 °
